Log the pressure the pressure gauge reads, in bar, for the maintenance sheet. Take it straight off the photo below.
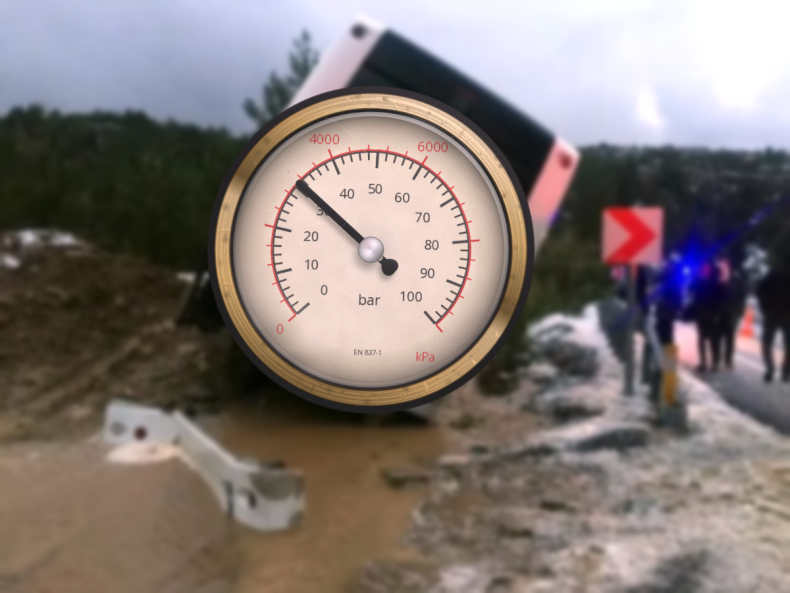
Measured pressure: 31 bar
